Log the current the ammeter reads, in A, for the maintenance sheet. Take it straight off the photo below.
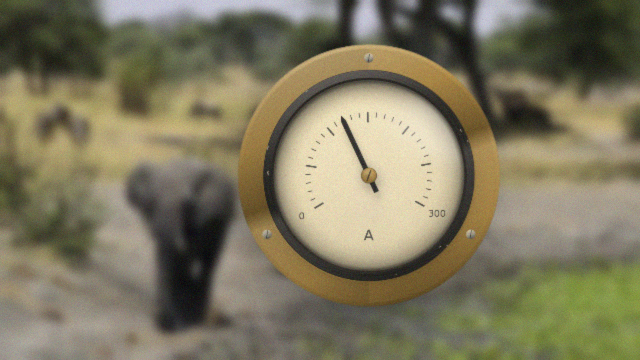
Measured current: 120 A
